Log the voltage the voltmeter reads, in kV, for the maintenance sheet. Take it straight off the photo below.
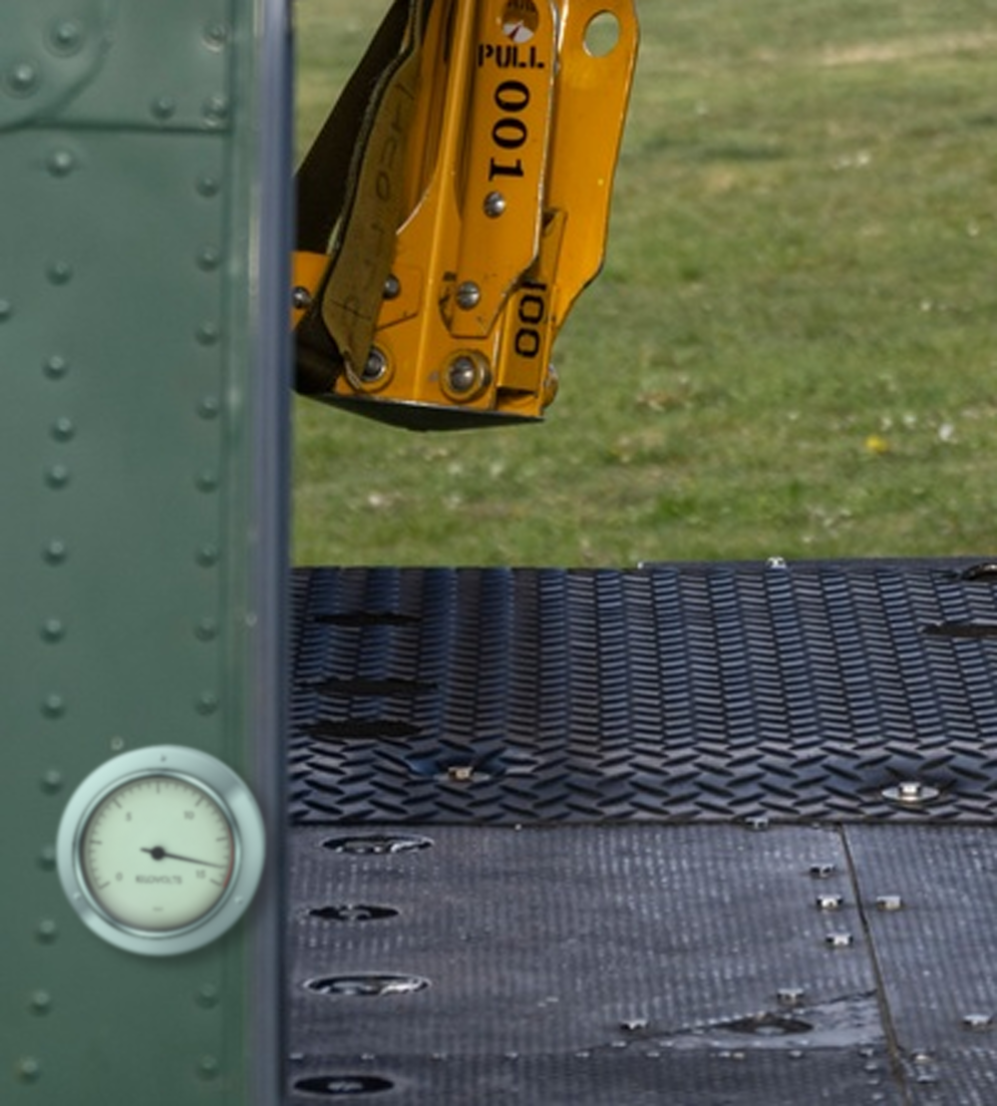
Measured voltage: 14 kV
